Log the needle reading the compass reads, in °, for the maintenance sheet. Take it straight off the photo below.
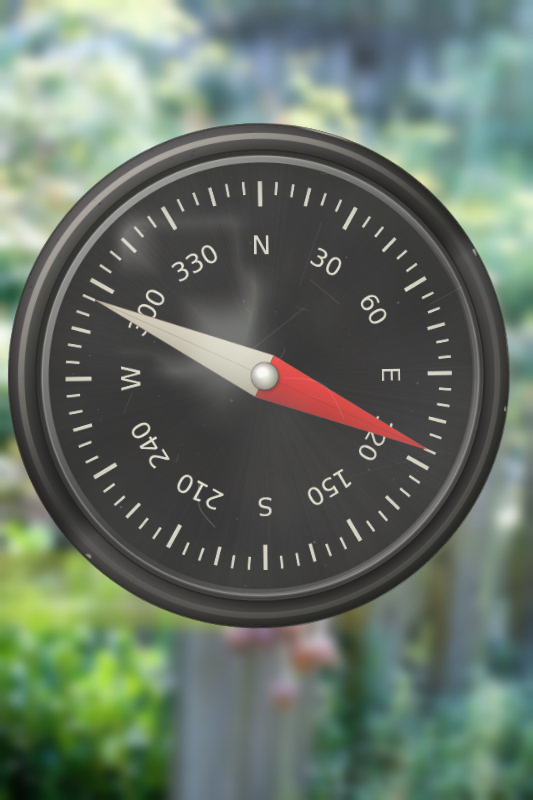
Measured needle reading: 115 °
